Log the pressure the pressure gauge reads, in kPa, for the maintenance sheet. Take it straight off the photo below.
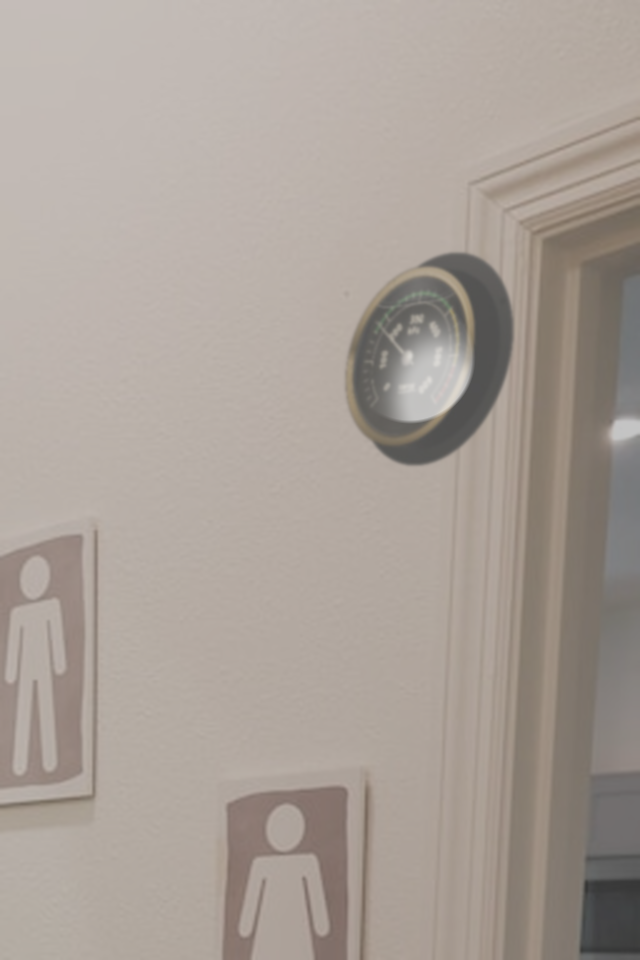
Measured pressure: 180 kPa
